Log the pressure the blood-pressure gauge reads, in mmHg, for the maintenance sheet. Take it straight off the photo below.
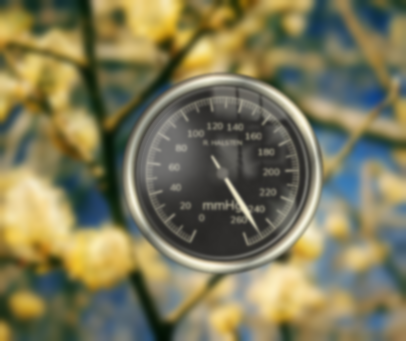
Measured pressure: 250 mmHg
